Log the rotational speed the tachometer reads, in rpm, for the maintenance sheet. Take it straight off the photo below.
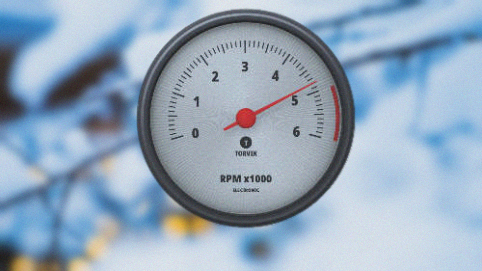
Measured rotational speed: 4800 rpm
